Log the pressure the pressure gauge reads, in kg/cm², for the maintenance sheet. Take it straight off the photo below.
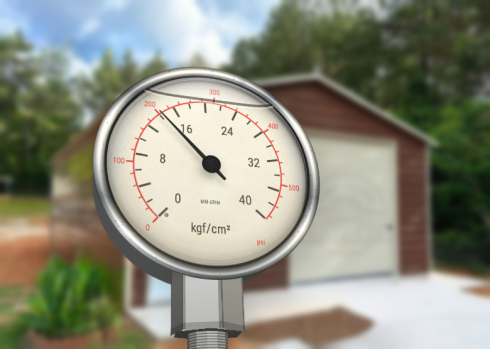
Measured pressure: 14 kg/cm²
